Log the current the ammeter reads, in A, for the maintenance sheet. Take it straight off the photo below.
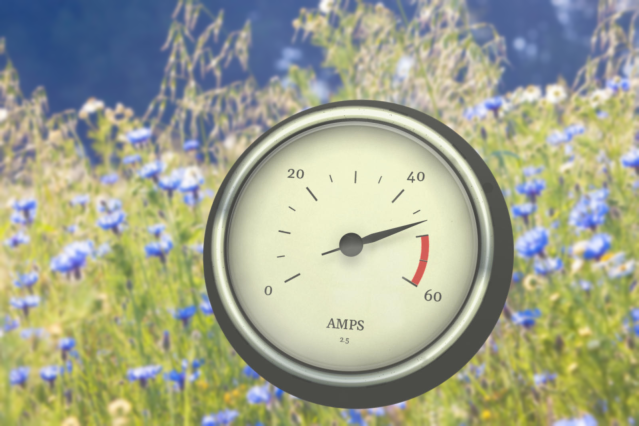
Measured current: 47.5 A
